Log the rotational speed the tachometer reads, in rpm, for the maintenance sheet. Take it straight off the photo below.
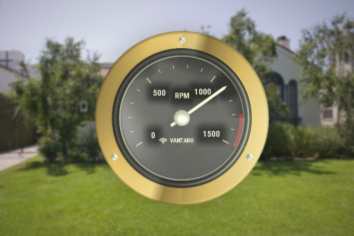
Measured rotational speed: 1100 rpm
